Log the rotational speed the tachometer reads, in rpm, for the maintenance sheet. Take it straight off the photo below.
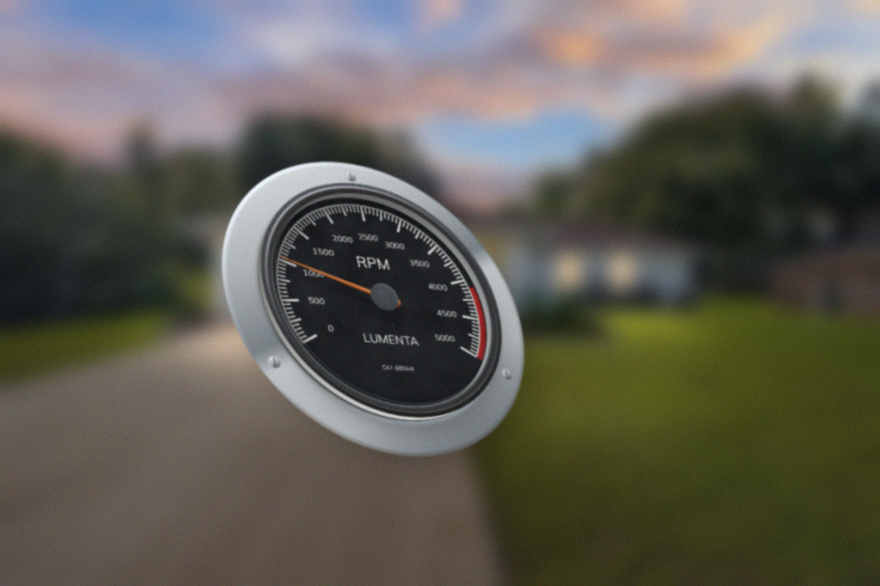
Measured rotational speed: 1000 rpm
